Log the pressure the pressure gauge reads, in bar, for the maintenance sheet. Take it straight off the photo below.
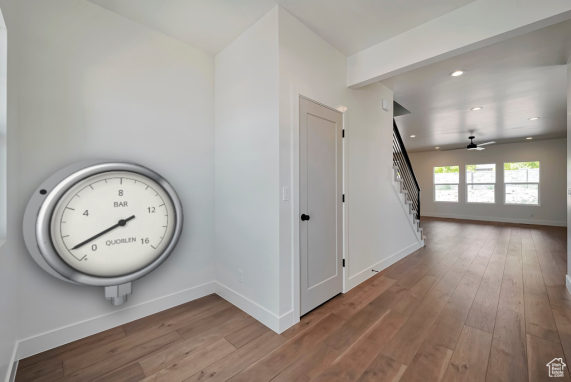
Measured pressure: 1 bar
